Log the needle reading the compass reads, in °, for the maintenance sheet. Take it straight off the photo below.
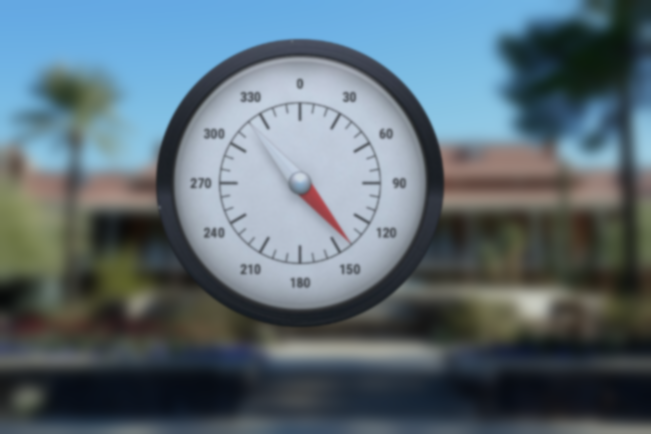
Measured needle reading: 140 °
